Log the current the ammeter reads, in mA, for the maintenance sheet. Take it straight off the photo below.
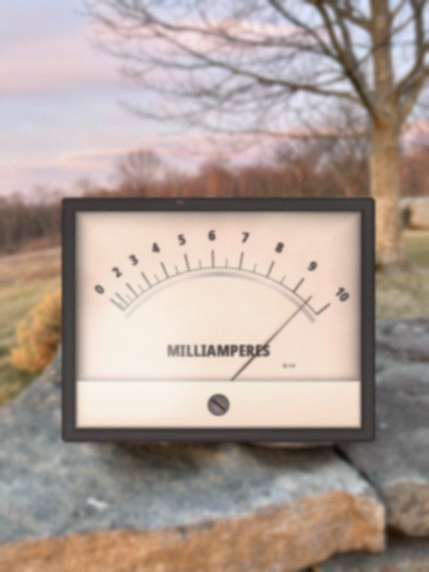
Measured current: 9.5 mA
